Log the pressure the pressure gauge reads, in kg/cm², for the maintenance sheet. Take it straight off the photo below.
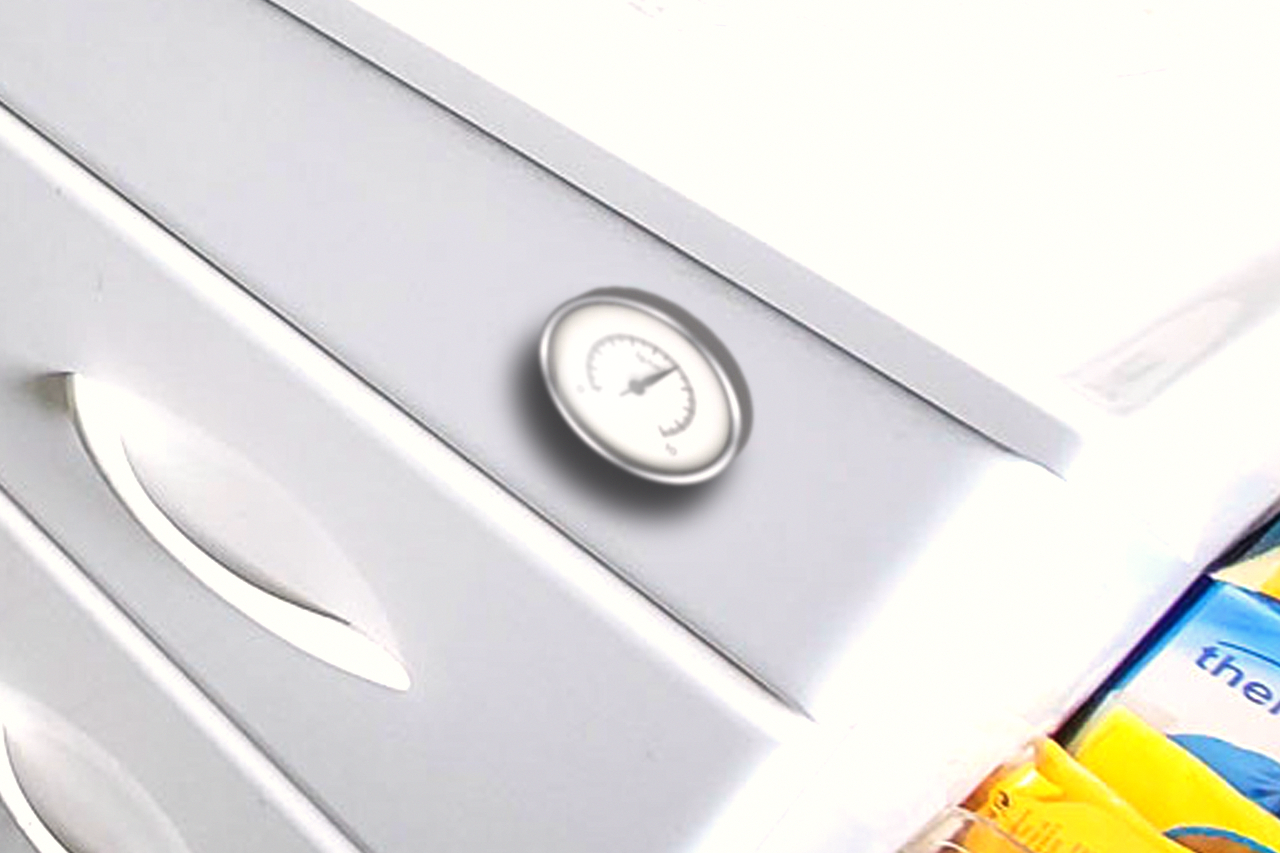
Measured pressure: 6 kg/cm²
